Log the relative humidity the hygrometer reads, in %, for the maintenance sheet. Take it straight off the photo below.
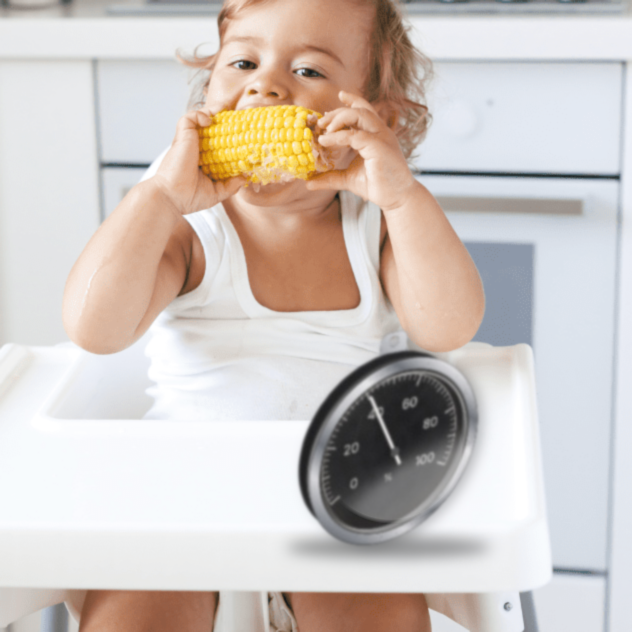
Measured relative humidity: 40 %
